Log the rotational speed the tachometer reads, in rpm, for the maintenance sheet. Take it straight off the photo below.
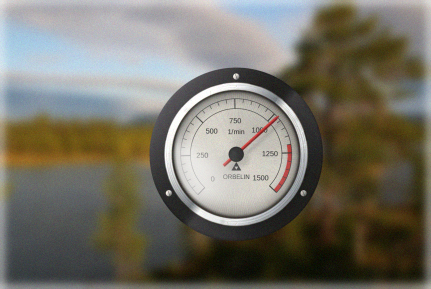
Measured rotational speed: 1025 rpm
